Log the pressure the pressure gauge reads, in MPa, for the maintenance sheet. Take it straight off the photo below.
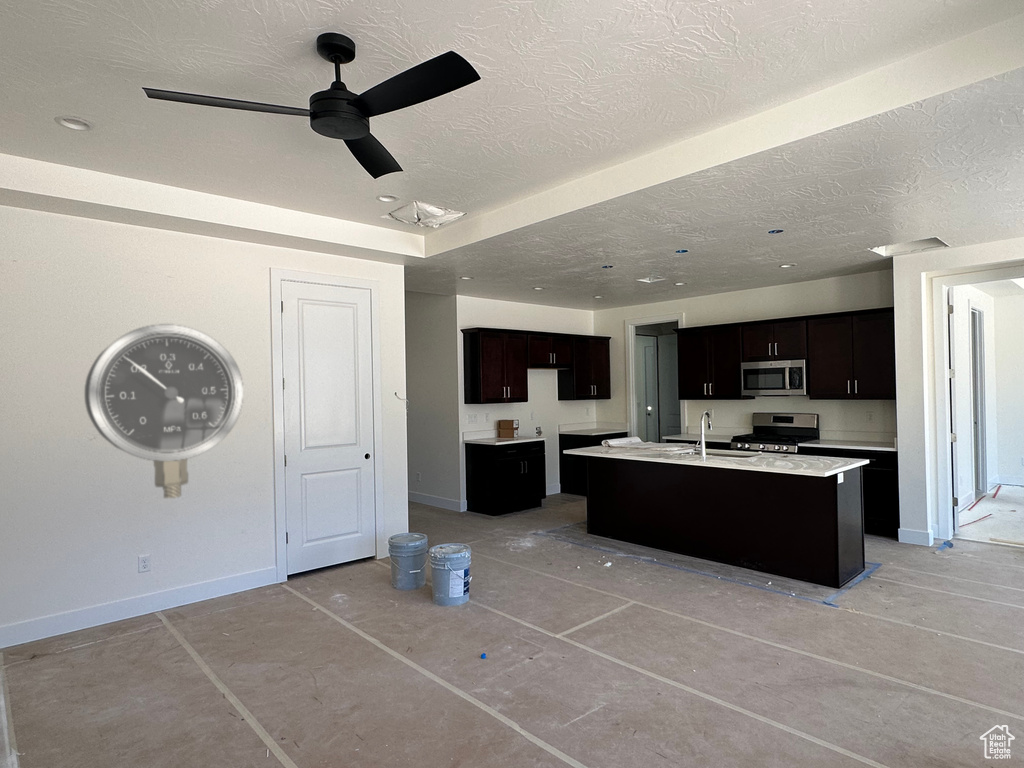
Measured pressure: 0.2 MPa
